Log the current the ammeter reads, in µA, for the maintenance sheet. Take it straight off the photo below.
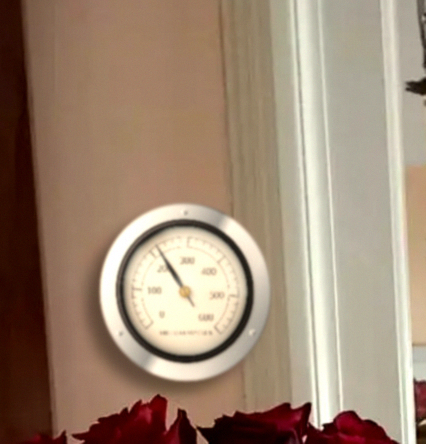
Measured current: 220 µA
